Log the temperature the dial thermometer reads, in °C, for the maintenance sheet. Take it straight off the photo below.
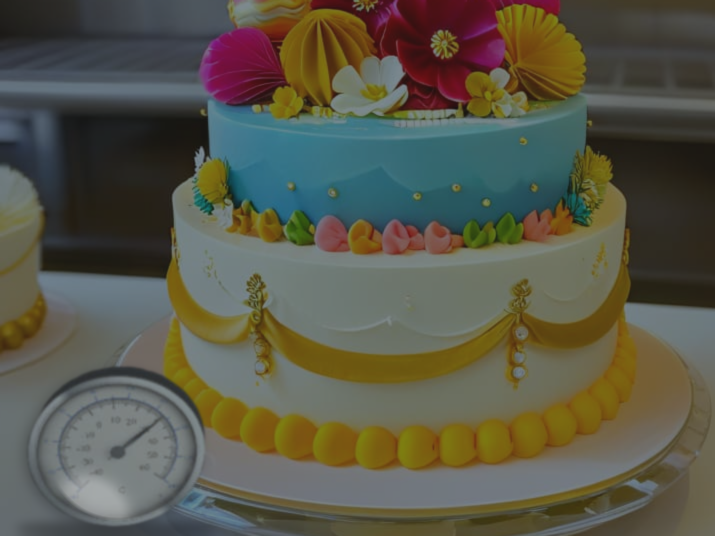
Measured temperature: 30 °C
